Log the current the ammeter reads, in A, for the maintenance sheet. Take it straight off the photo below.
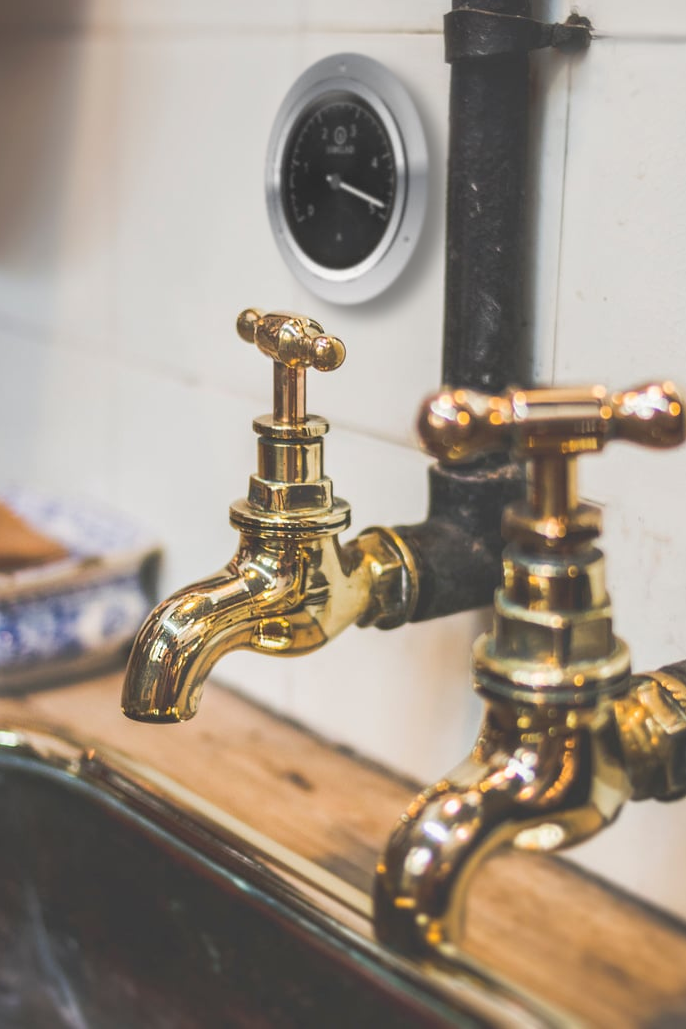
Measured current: 4.8 A
